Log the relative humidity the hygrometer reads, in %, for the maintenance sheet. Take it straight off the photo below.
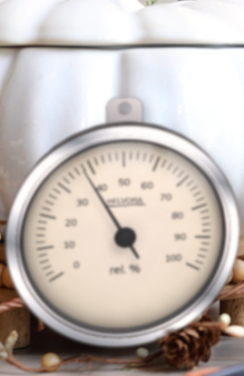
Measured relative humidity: 38 %
